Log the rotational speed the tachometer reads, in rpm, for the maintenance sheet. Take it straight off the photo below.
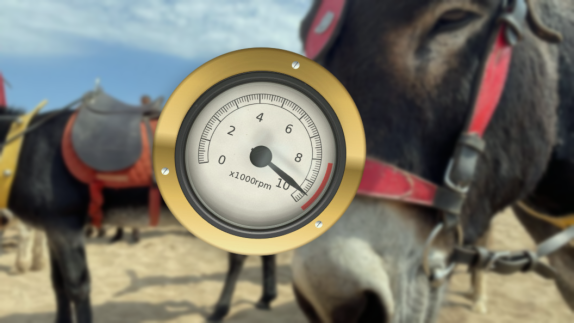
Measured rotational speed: 9500 rpm
